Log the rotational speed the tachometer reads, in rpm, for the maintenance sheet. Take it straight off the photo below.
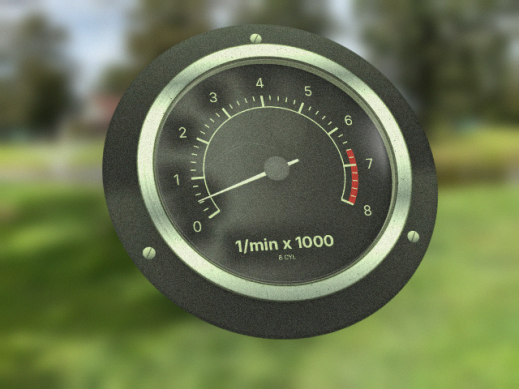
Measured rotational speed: 400 rpm
